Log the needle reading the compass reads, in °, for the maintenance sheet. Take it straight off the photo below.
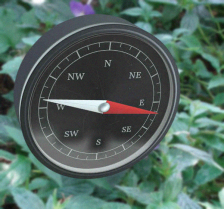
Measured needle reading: 100 °
